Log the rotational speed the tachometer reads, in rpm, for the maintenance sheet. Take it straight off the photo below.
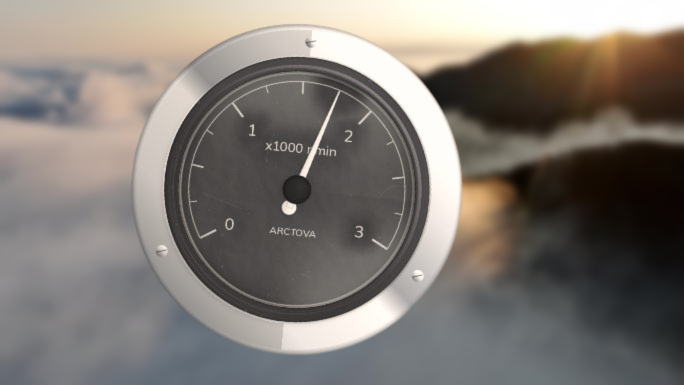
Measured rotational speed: 1750 rpm
